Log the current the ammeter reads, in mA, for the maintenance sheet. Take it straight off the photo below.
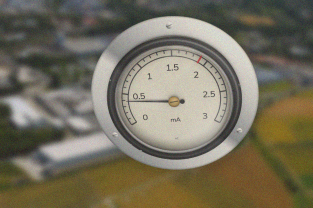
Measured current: 0.4 mA
